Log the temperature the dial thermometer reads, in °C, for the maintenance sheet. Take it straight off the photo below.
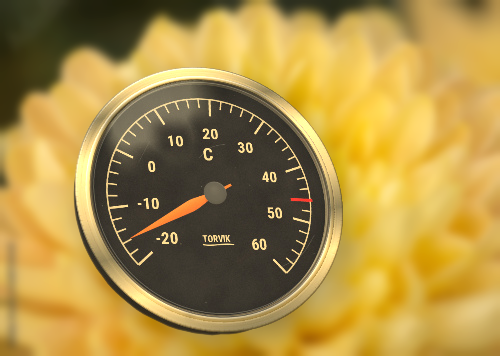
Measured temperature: -16 °C
